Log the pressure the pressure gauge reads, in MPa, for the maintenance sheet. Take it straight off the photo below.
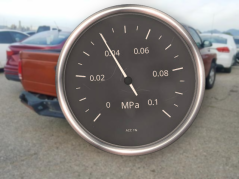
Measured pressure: 0.04 MPa
